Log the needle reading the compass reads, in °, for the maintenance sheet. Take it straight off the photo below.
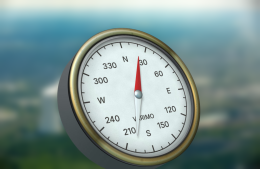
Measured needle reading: 20 °
